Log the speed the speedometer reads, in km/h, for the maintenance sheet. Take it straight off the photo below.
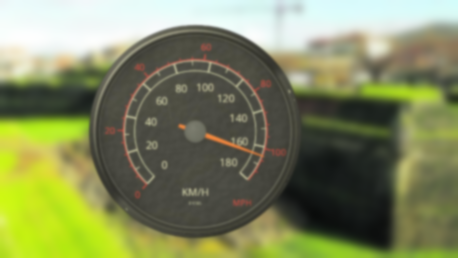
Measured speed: 165 km/h
